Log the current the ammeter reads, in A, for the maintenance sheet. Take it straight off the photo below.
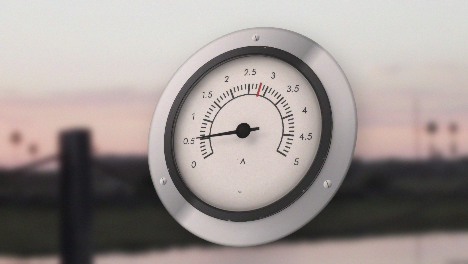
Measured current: 0.5 A
